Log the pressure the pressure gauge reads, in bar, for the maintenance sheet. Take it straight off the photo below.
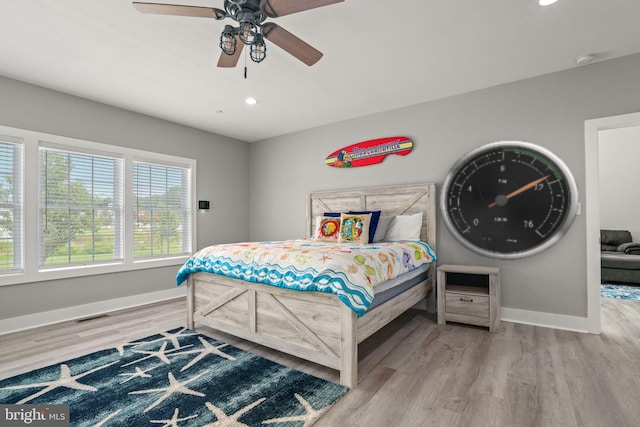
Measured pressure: 11.5 bar
